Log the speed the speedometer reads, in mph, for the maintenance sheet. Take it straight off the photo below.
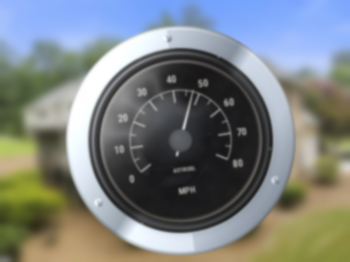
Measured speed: 47.5 mph
